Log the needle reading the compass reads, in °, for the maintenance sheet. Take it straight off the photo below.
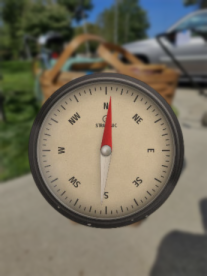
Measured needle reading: 5 °
